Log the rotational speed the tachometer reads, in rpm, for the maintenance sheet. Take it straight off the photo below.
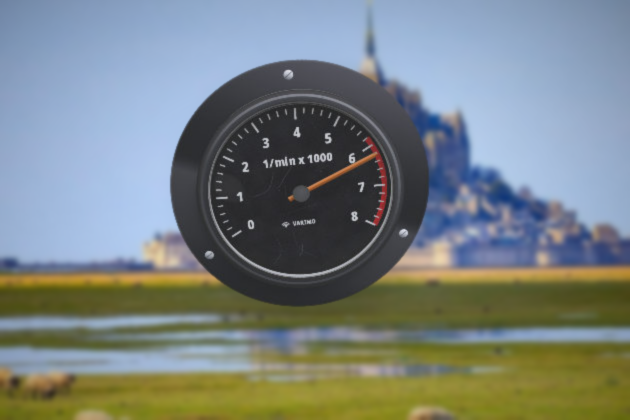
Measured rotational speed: 6200 rpm
